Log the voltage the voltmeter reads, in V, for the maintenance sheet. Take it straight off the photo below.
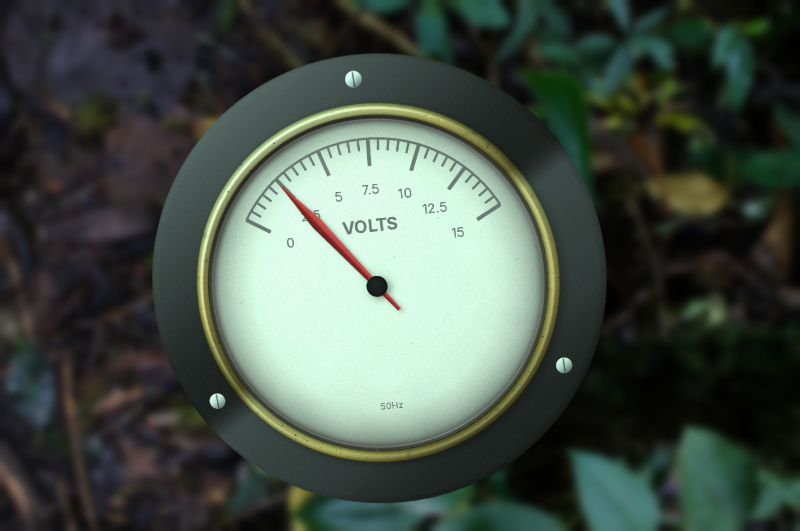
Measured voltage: 2.5 V
